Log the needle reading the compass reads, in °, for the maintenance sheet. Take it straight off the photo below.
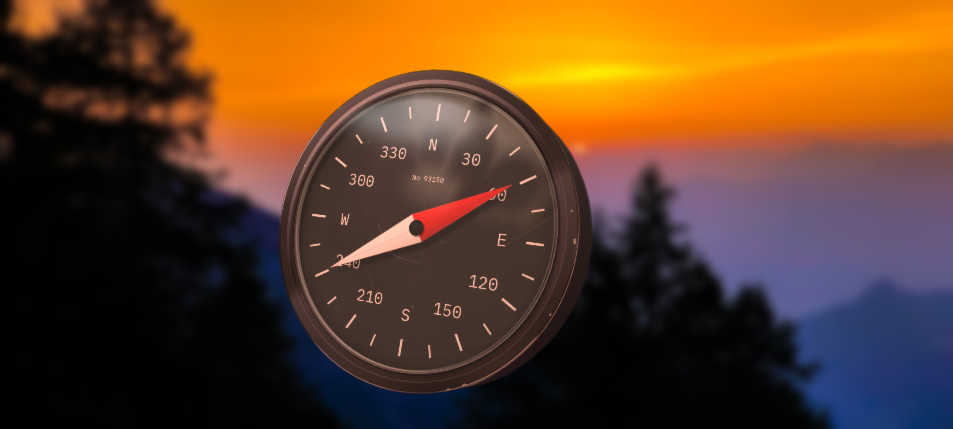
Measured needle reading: 60 °
